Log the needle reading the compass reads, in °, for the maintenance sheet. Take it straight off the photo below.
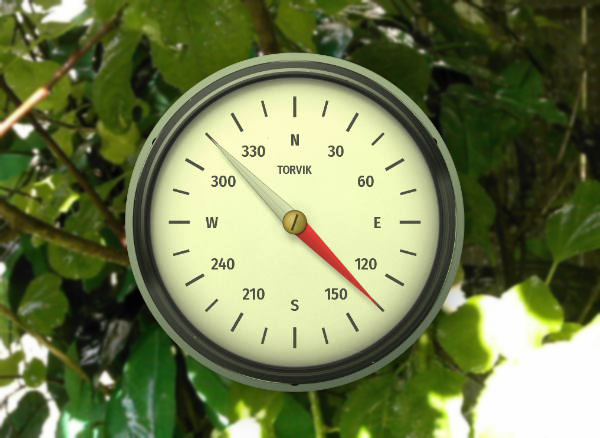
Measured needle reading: 135 °
